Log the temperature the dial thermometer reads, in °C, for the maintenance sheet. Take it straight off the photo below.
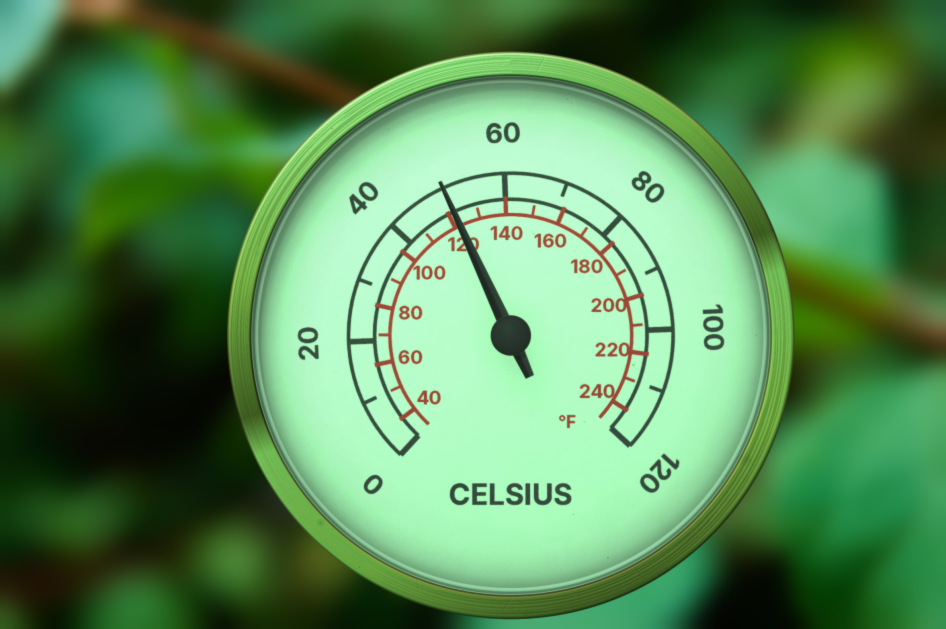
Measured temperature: 50 °C
